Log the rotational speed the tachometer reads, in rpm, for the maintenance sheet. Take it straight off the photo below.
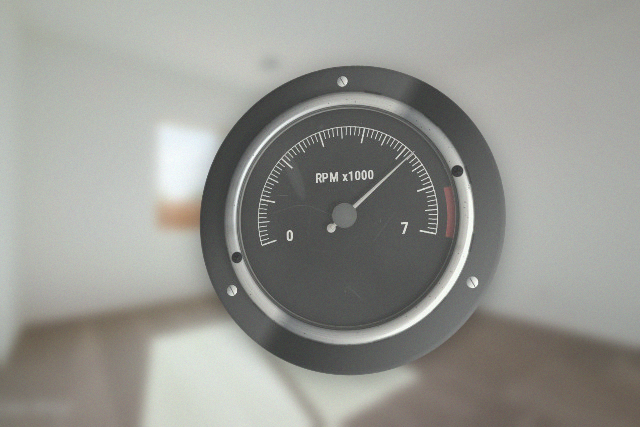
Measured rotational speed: 5200 rpm
